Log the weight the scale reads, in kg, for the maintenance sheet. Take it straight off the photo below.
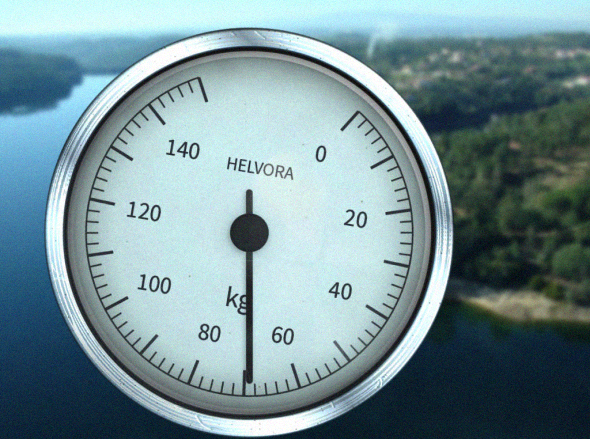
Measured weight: 69 kg
